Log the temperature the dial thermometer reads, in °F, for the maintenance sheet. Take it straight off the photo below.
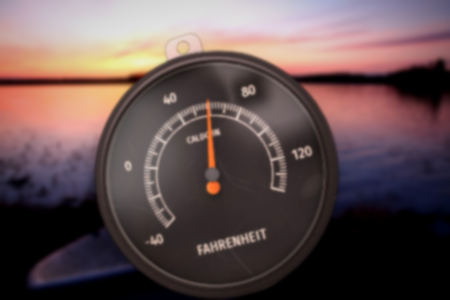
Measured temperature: 60 °F
